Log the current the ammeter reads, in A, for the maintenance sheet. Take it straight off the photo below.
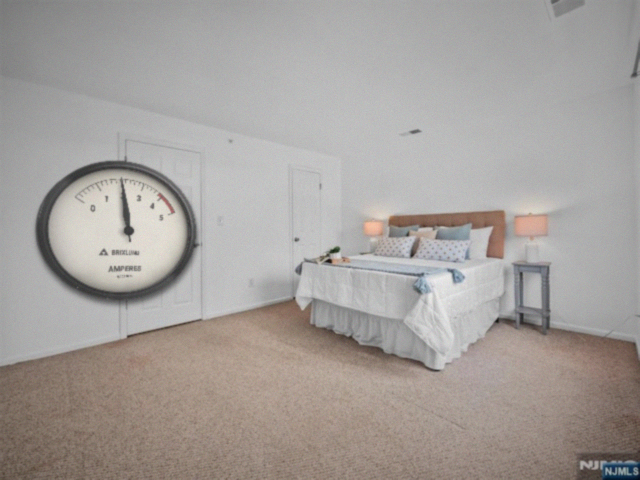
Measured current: 2 A
